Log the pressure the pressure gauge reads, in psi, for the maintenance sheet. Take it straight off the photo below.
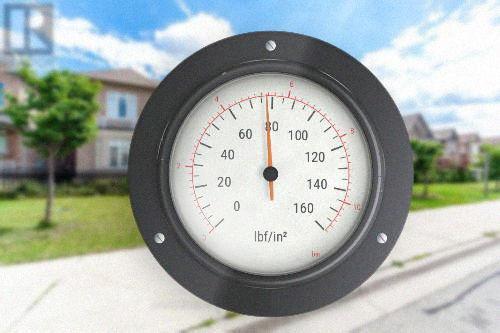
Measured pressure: 77.5 psi
